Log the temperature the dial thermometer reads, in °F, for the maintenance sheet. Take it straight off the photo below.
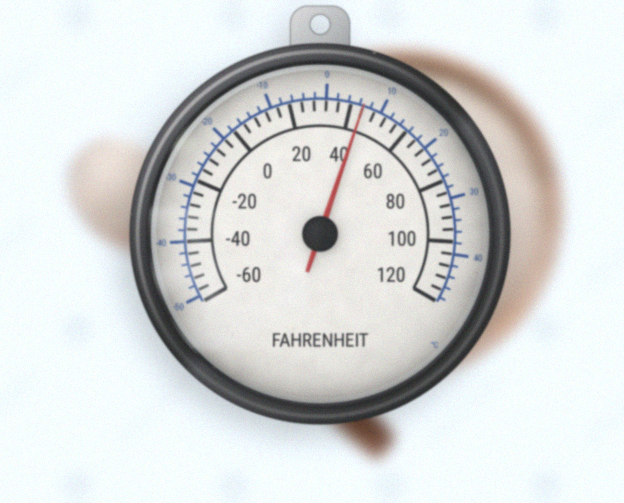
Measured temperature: 44 °F
